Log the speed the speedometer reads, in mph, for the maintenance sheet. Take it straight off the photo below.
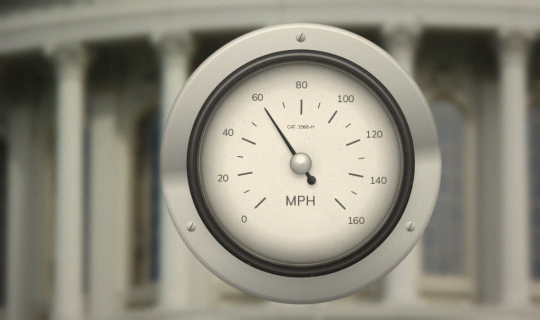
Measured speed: 60 mph
